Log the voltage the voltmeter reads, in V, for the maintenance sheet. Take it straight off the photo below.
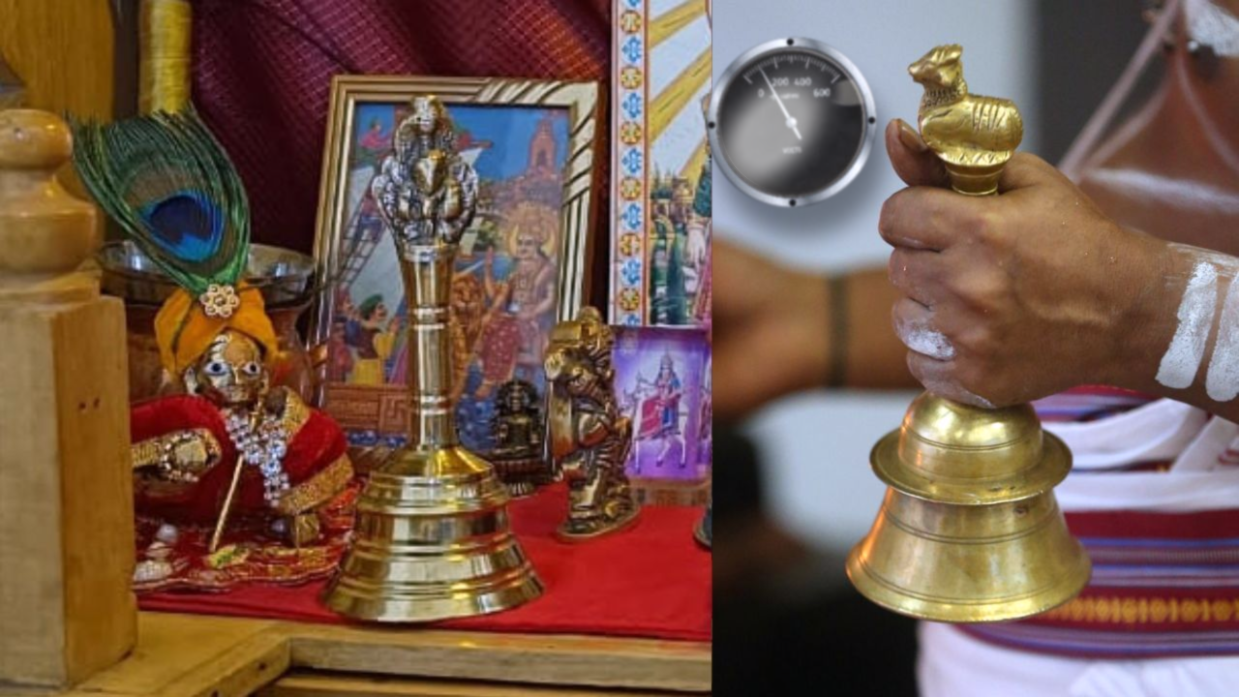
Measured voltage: 100 V
